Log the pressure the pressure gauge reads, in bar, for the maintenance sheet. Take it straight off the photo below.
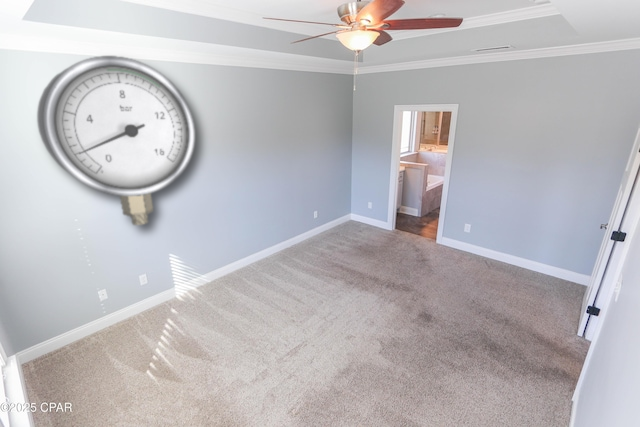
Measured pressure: 1.5 bar
